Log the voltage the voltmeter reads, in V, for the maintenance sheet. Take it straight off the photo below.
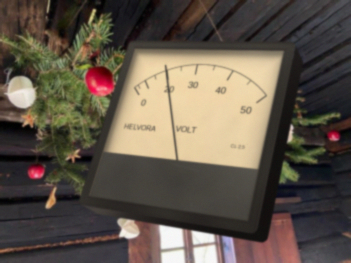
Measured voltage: 20 V
